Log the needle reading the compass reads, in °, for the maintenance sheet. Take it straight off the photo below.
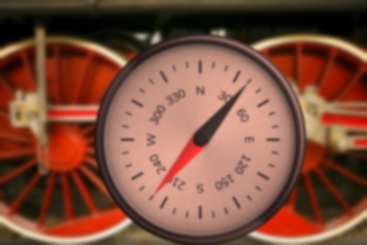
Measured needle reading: 220 °
